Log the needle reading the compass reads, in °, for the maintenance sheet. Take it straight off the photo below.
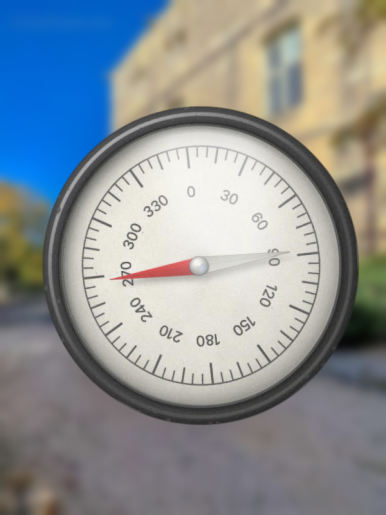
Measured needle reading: 267.5 °
